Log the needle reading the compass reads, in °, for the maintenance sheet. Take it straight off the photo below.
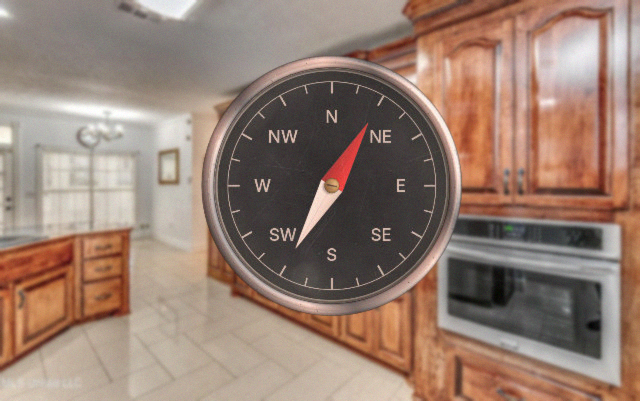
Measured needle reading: 30 °
